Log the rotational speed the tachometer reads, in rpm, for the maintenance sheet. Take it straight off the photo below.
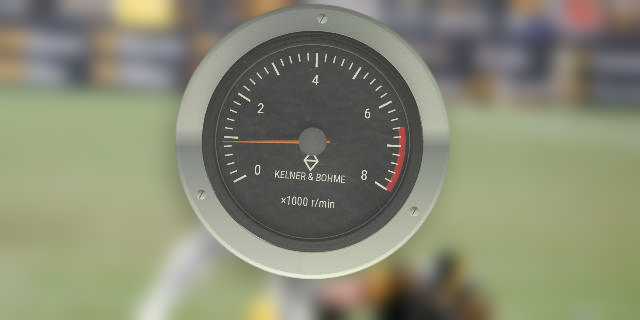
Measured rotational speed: 900 rpm
